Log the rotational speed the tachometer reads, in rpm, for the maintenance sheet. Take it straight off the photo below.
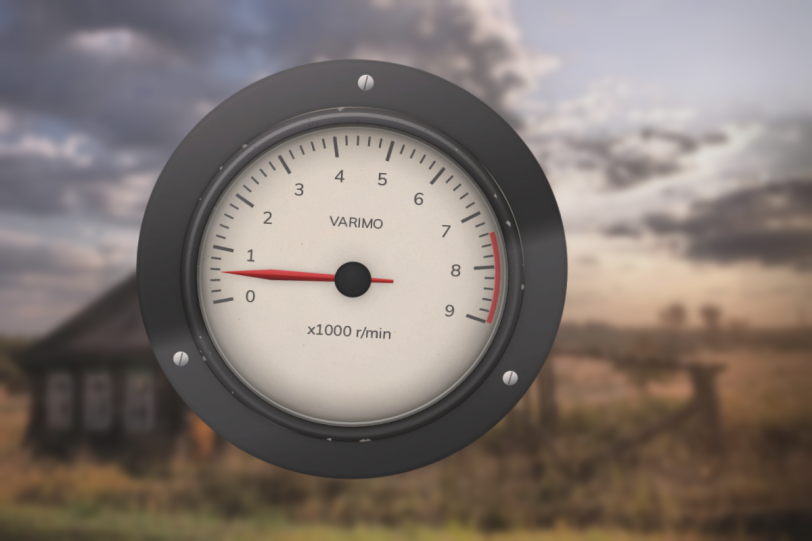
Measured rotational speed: 600 rpm
